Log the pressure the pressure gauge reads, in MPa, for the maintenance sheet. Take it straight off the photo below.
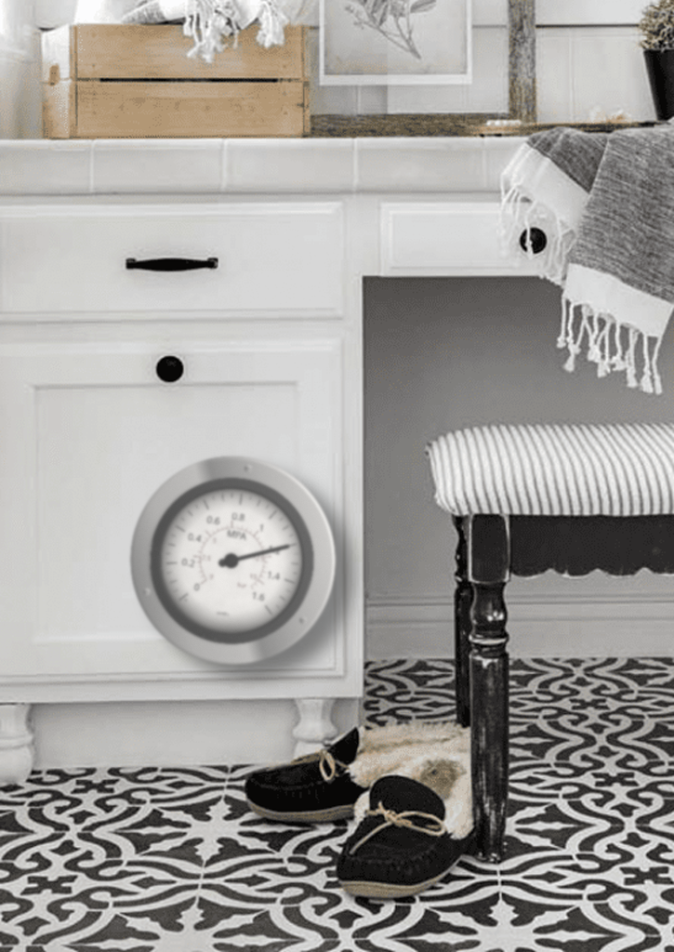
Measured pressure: 1.2 MPa
